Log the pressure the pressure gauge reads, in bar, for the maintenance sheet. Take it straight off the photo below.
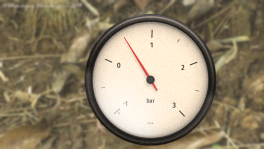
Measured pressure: 0.5 bar
